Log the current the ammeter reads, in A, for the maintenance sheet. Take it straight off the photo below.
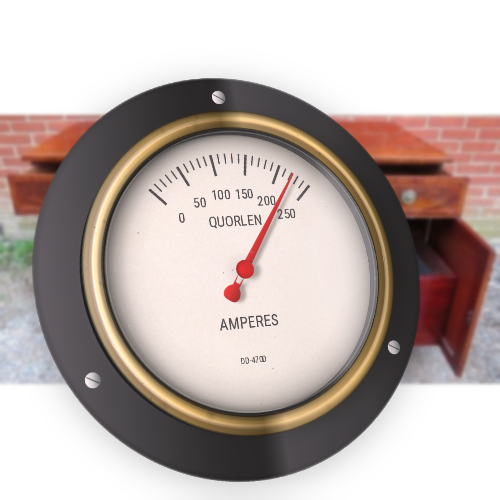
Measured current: 220 A
